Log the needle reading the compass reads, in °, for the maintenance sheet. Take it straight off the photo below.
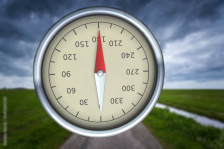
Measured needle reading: 180 °
